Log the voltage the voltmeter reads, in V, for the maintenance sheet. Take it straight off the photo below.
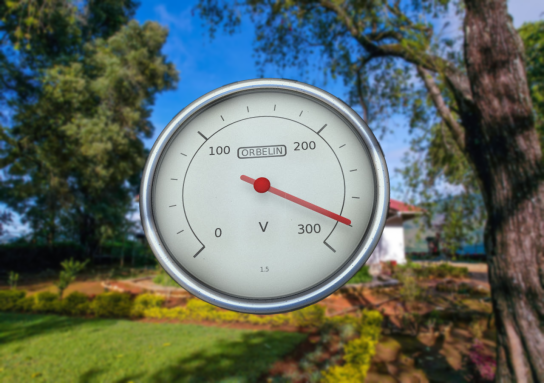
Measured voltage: 280 V
